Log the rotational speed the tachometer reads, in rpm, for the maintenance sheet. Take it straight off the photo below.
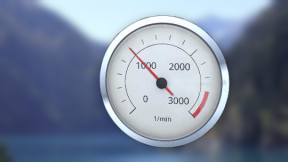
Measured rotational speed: 1000 rpm
